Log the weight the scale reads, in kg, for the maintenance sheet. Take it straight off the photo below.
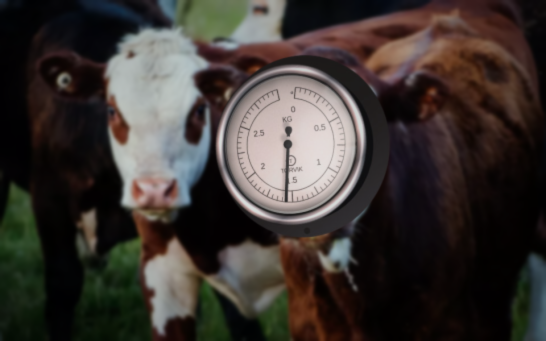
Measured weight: 1.55 kg
